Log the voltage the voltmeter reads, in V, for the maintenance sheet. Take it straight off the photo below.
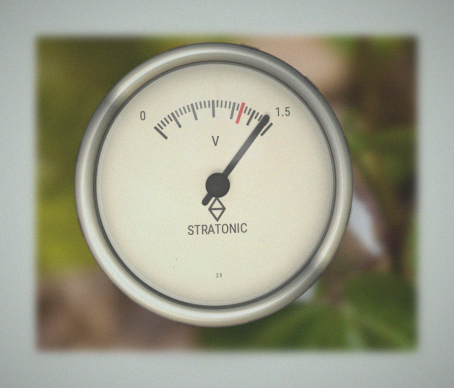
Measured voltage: 1.4 V
